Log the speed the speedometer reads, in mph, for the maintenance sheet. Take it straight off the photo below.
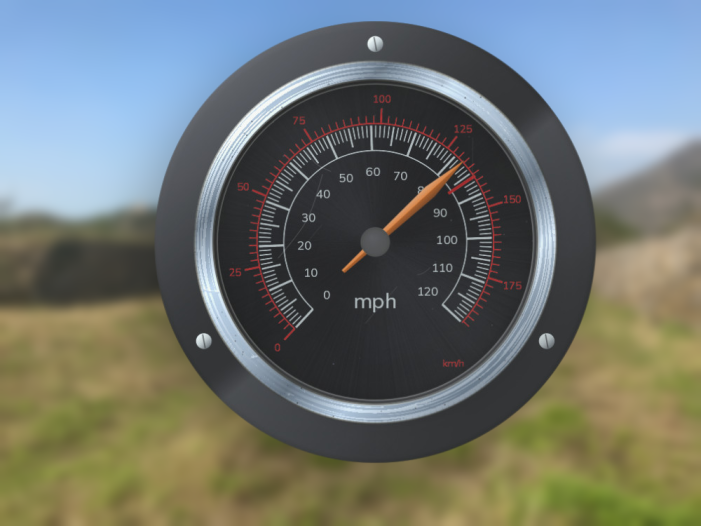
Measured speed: 82 mph
